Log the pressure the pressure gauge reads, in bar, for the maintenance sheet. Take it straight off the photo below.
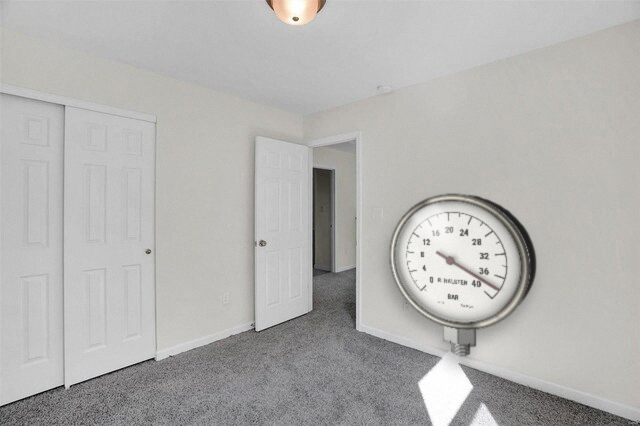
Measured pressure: 38 bar
